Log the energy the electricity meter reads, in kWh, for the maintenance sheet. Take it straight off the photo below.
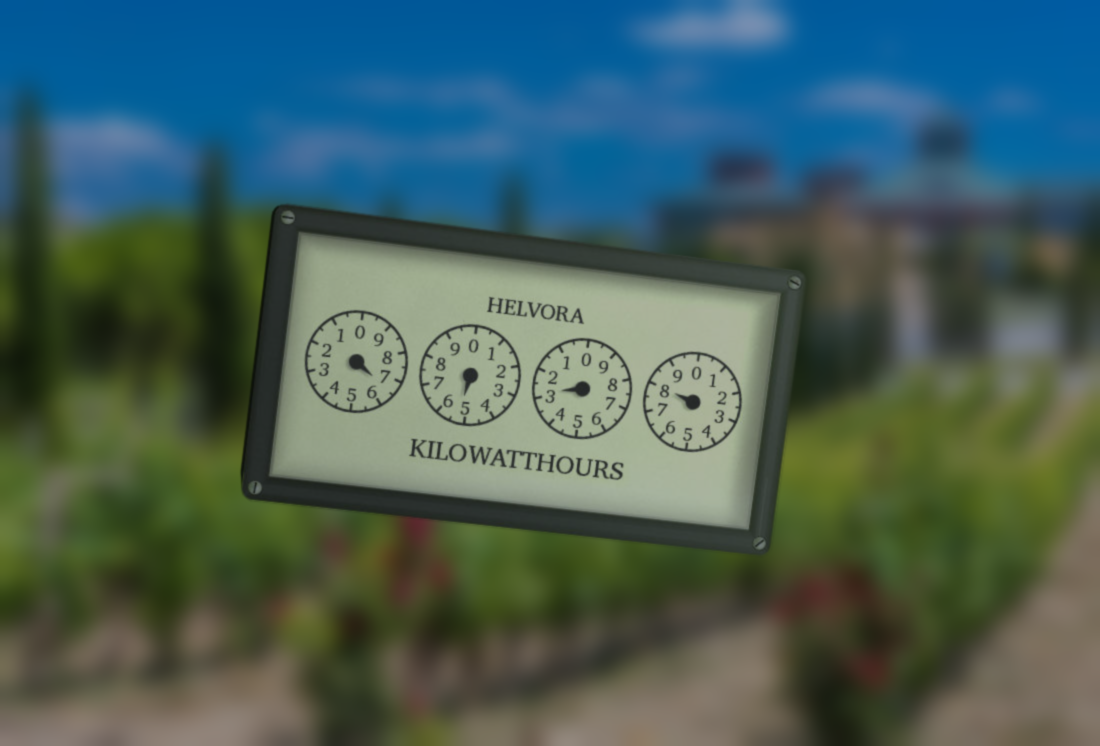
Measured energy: 6528 kWh
